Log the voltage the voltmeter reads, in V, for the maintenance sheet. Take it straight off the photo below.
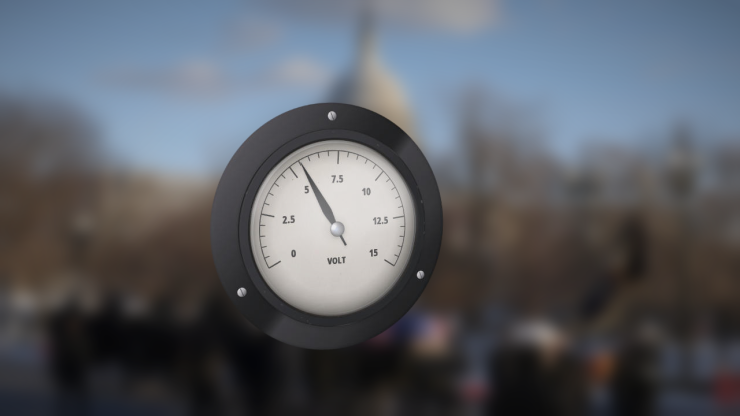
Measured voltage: 5.5 V
